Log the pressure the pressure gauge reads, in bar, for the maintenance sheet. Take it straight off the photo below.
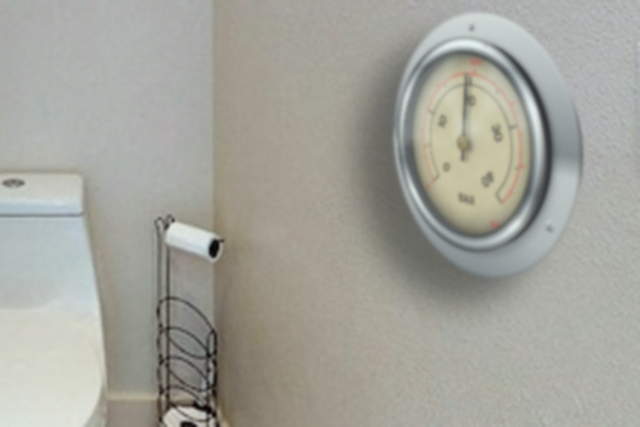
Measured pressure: 20 bar
